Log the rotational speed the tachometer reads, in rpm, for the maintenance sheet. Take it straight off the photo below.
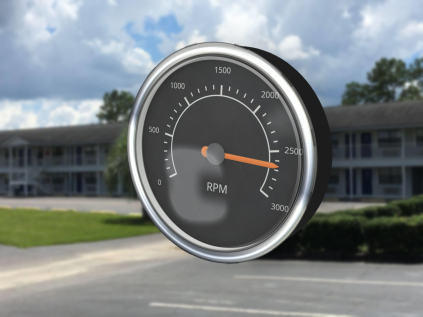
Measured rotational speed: 2650 rpm
